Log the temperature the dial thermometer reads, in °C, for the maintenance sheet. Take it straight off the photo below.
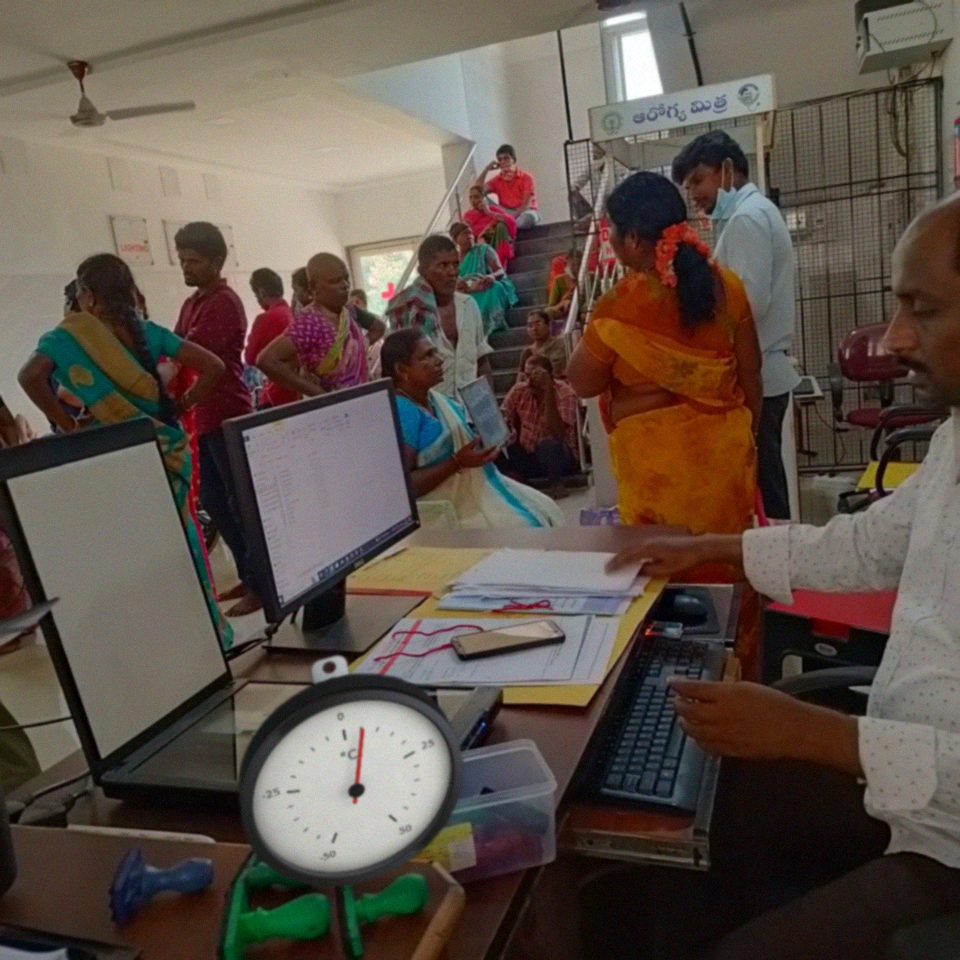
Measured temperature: 5 °C
